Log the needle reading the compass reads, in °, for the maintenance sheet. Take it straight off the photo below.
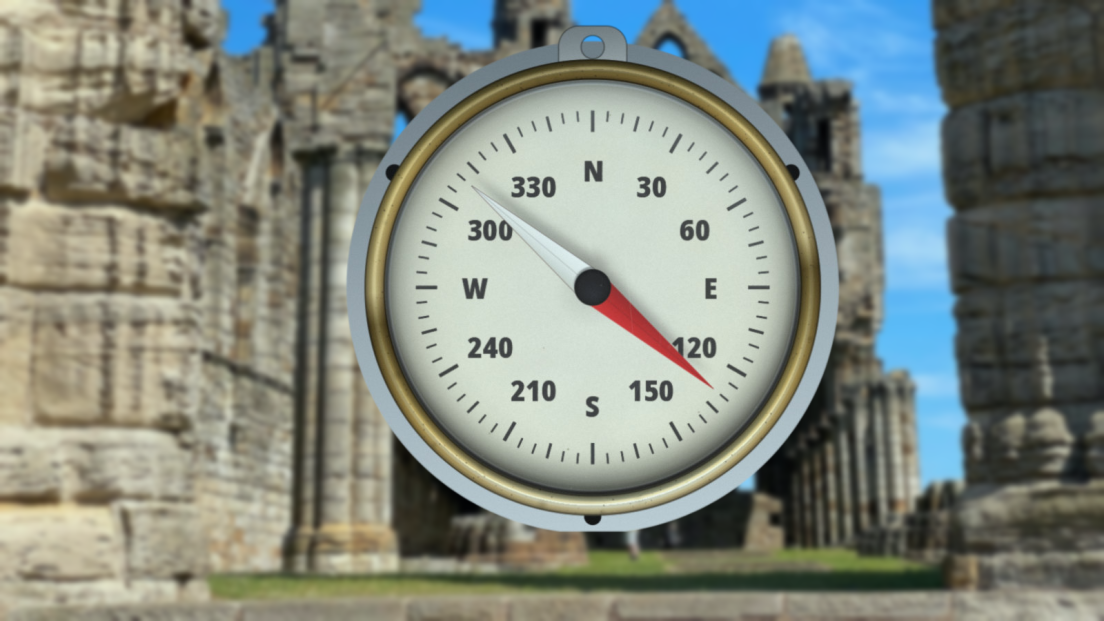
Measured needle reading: 130 °
